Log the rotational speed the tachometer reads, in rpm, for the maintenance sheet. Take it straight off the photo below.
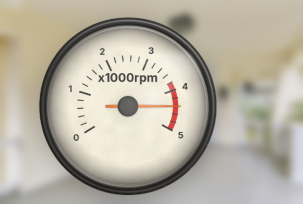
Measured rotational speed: 4400 rpm
